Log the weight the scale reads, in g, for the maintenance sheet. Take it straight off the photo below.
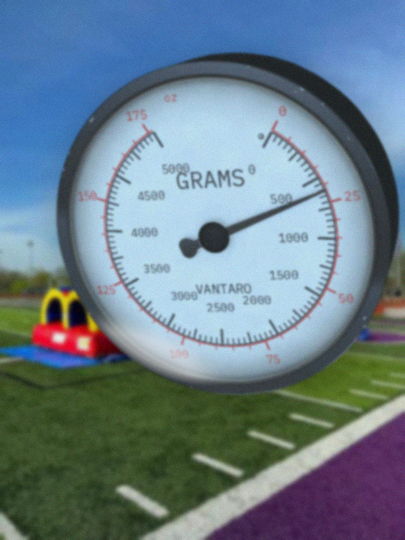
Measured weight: 600 g
